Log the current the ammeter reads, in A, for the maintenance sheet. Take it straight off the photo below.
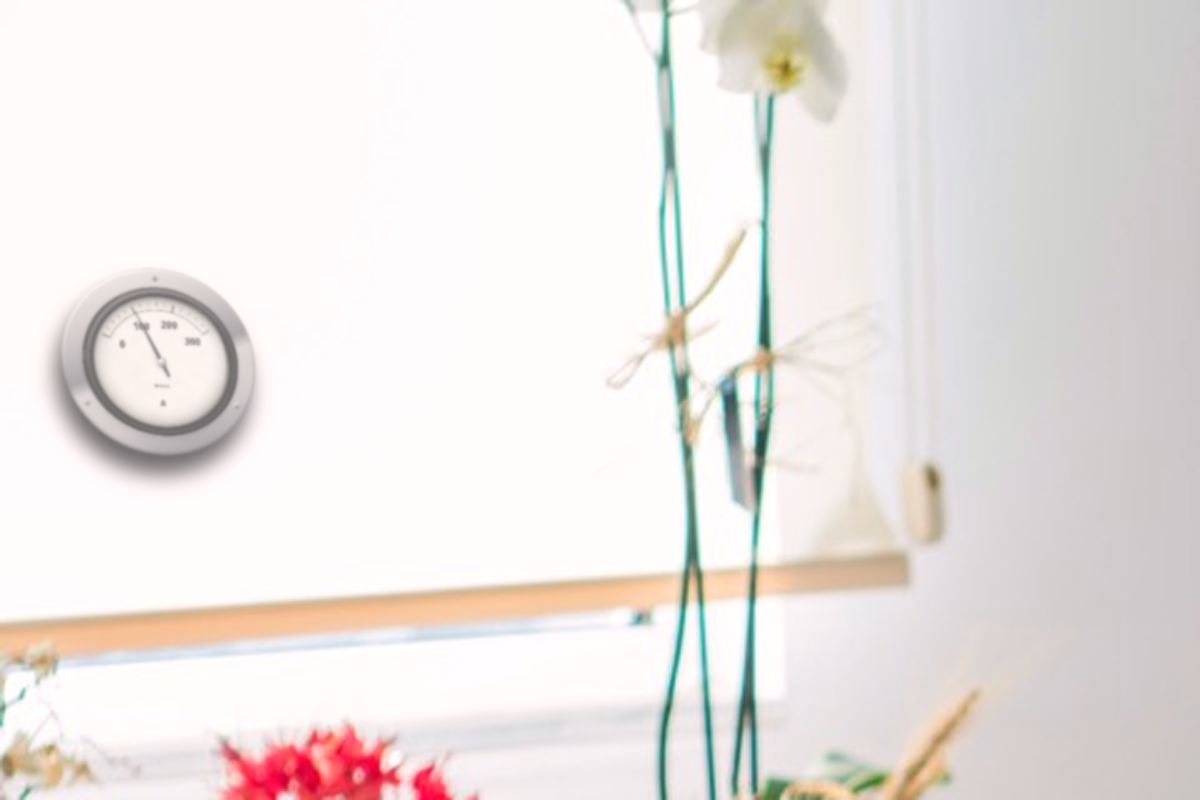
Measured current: 100 A
